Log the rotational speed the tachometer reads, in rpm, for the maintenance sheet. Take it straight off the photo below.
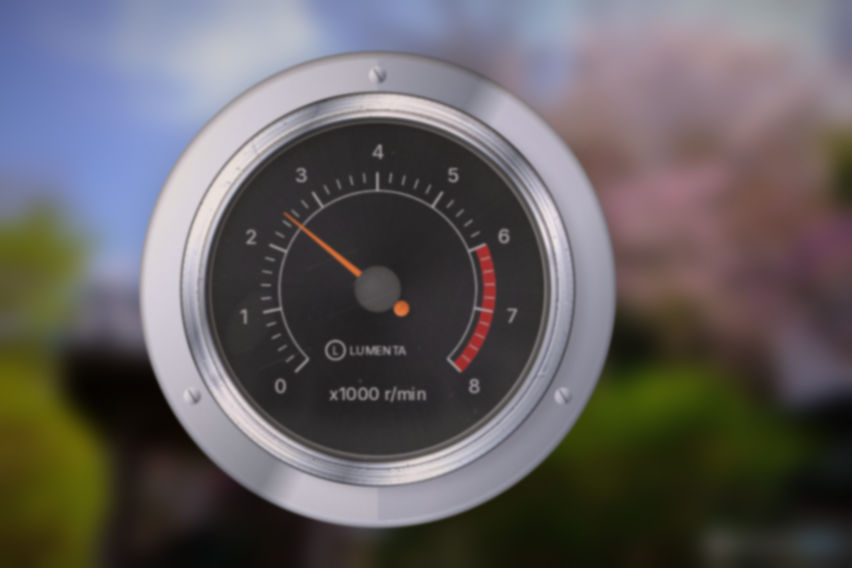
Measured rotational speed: 2500 rpm
